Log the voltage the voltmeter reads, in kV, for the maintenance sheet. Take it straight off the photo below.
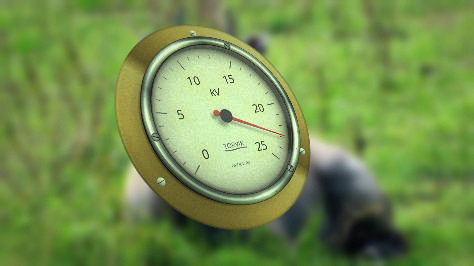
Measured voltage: 23 kV
